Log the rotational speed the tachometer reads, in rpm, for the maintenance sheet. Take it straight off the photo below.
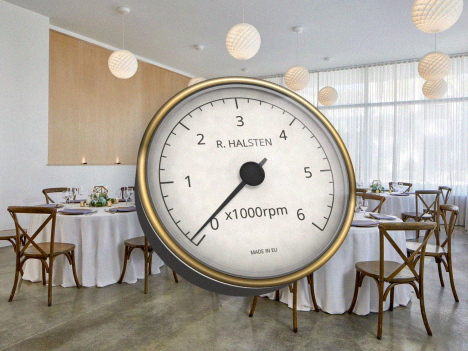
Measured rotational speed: 100 rpm
